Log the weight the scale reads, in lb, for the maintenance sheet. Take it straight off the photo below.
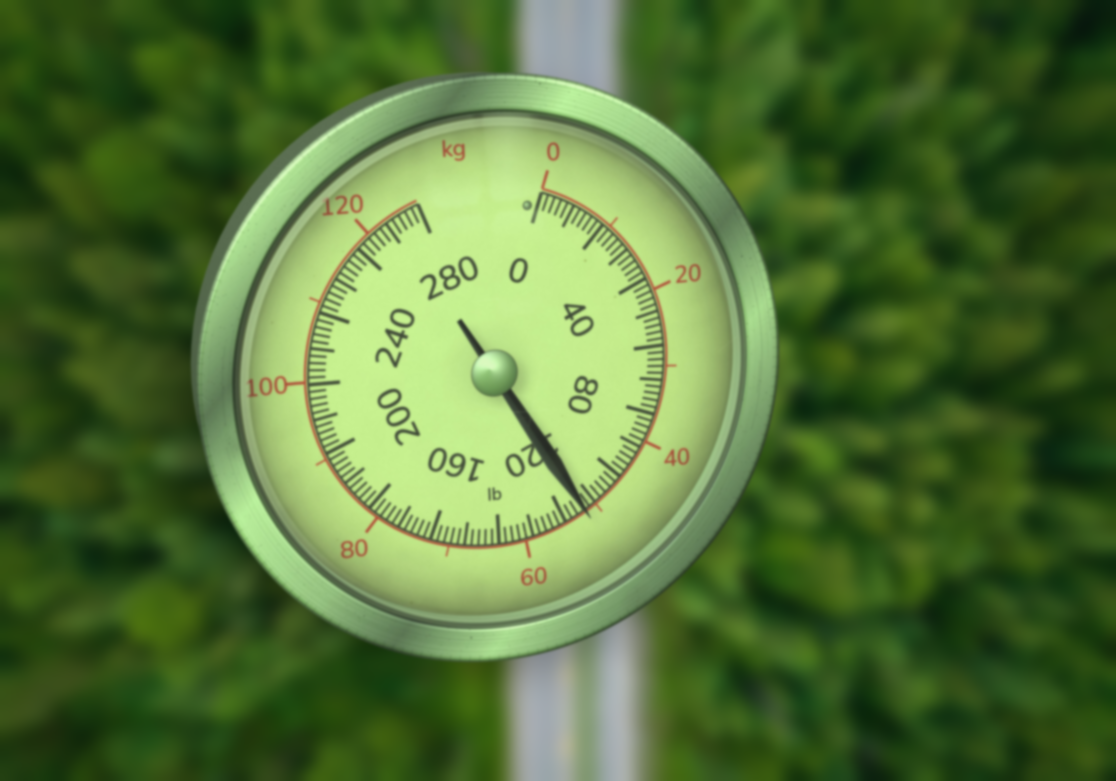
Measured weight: 114 lb
